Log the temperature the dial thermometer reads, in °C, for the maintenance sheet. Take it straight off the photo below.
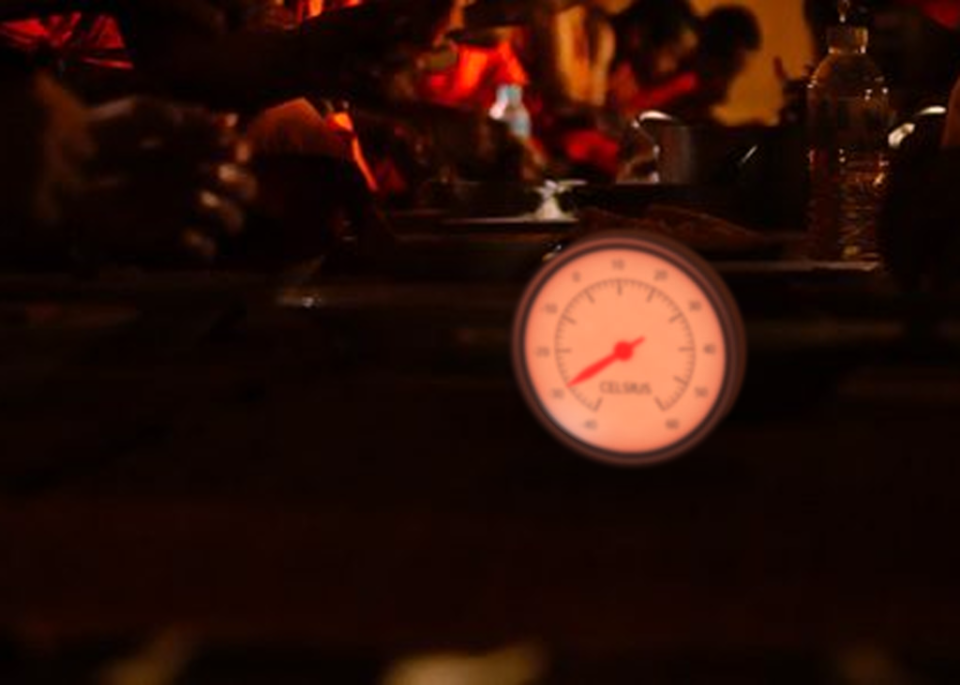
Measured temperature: -30 °C
